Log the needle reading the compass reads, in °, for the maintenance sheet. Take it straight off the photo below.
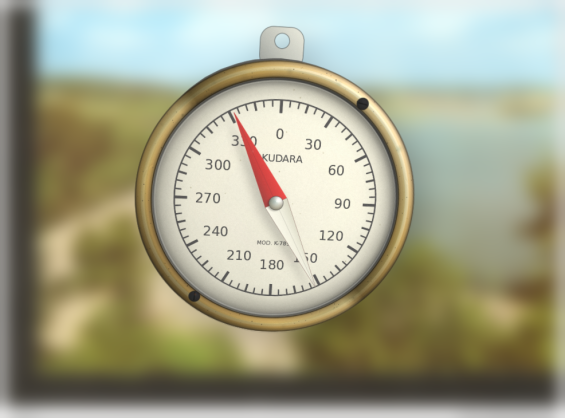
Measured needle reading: 332.5 °
